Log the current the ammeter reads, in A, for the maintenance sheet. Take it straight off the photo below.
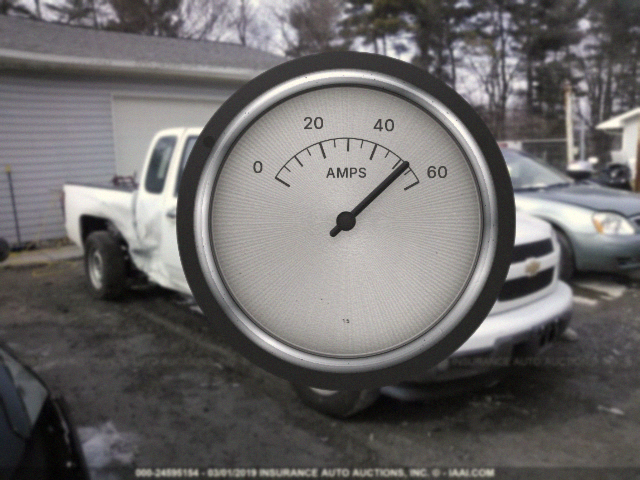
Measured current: 52.5 A
